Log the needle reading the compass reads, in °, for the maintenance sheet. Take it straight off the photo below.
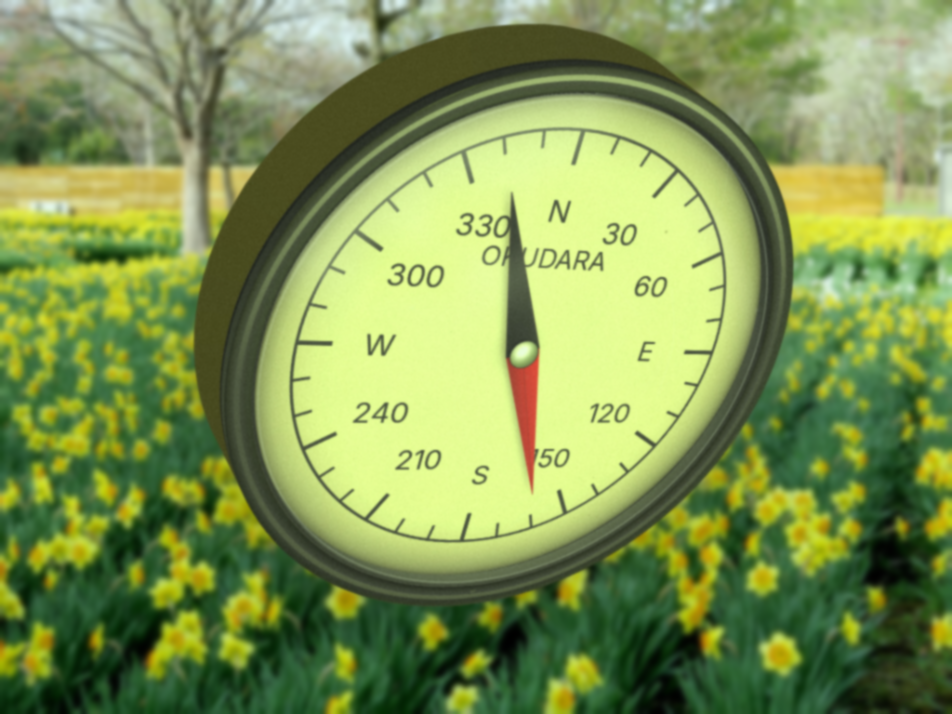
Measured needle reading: 160 °
